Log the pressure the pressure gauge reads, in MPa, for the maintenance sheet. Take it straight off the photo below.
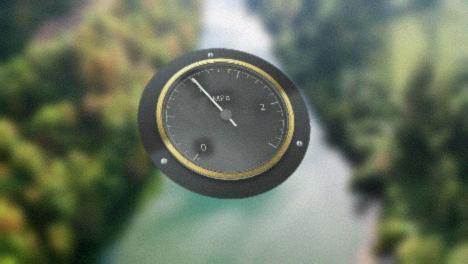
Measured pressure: 1 MPa
